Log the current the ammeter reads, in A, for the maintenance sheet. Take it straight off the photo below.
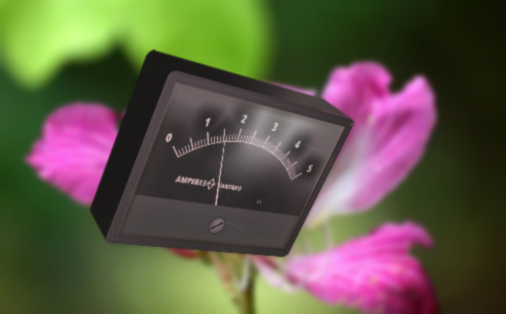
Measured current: 1.5 A
